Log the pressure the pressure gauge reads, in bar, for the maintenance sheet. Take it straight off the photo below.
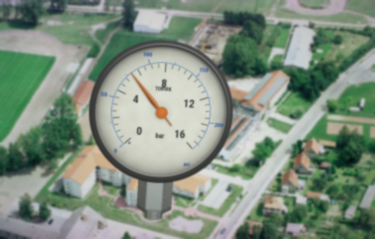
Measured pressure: 5.5 bar
